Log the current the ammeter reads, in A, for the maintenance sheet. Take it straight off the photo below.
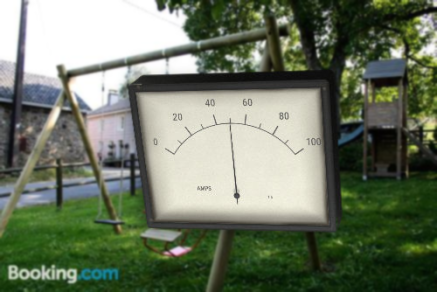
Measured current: 50 A
